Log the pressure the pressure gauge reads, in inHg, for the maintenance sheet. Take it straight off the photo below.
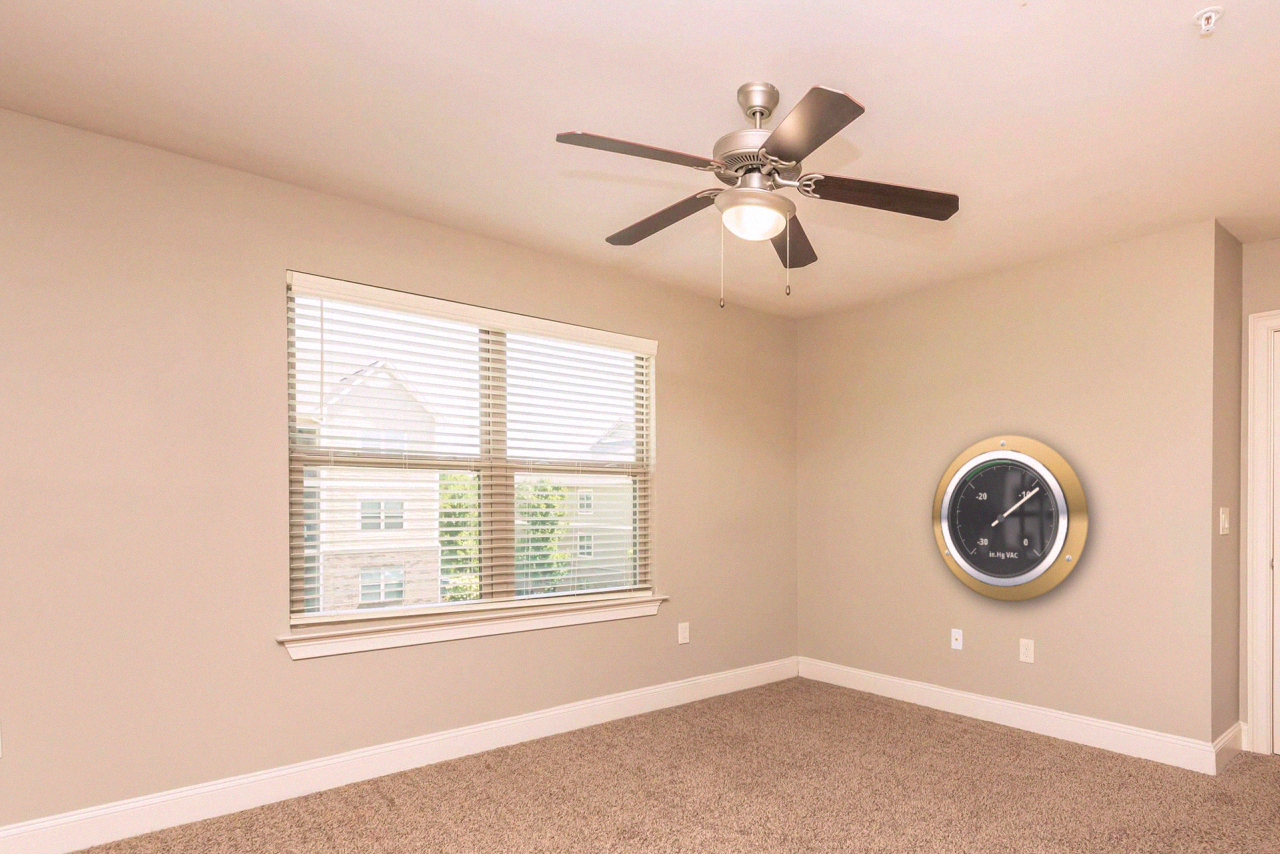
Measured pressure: -9 inHg
